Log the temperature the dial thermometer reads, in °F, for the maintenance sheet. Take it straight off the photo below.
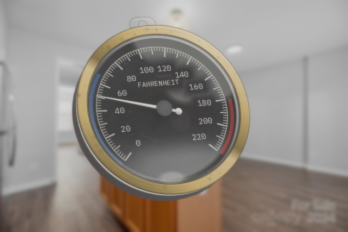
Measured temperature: 50 °F
